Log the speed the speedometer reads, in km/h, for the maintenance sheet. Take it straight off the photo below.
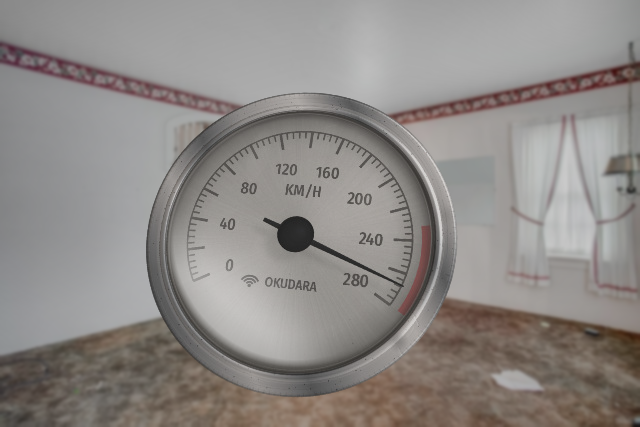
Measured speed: 268 km/h
